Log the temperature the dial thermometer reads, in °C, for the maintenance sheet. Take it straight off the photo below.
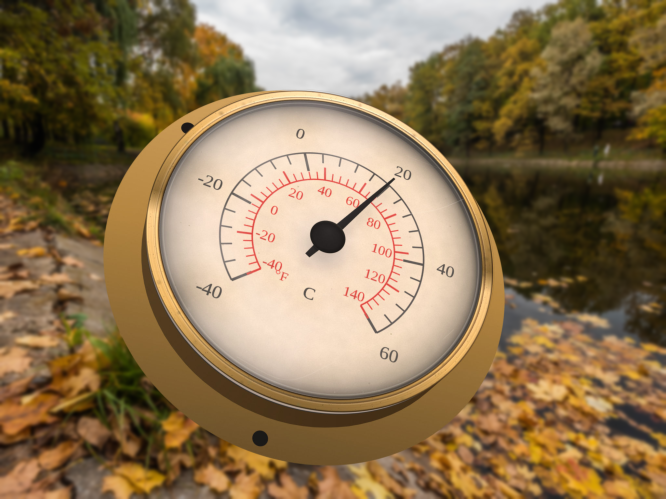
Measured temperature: 20 °C
